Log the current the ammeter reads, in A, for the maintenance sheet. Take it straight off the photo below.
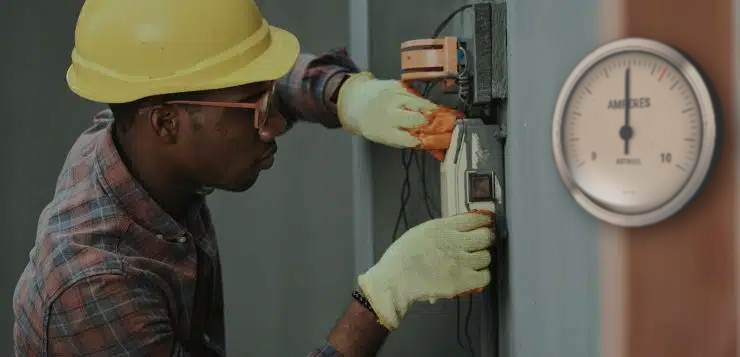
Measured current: 5 A
